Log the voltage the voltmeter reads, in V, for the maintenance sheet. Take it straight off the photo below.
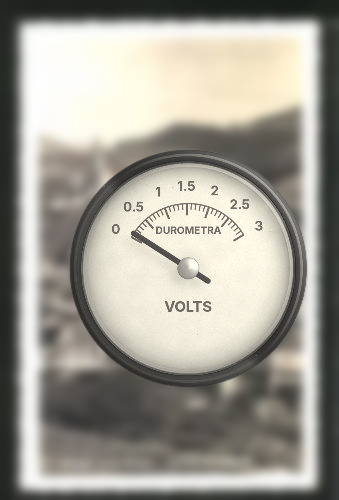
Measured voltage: 0.1 V
